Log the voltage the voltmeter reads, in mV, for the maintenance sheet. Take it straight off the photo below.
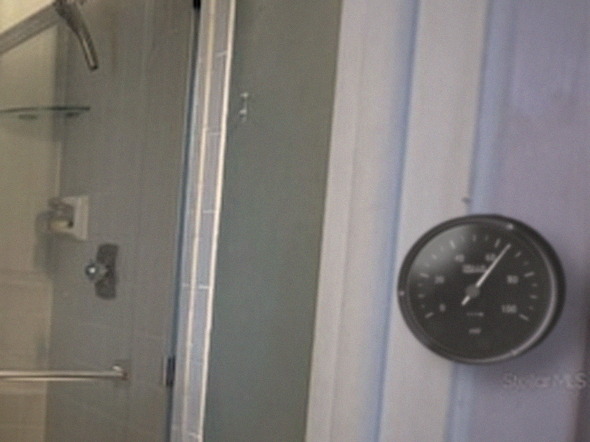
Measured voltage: 65 mV
